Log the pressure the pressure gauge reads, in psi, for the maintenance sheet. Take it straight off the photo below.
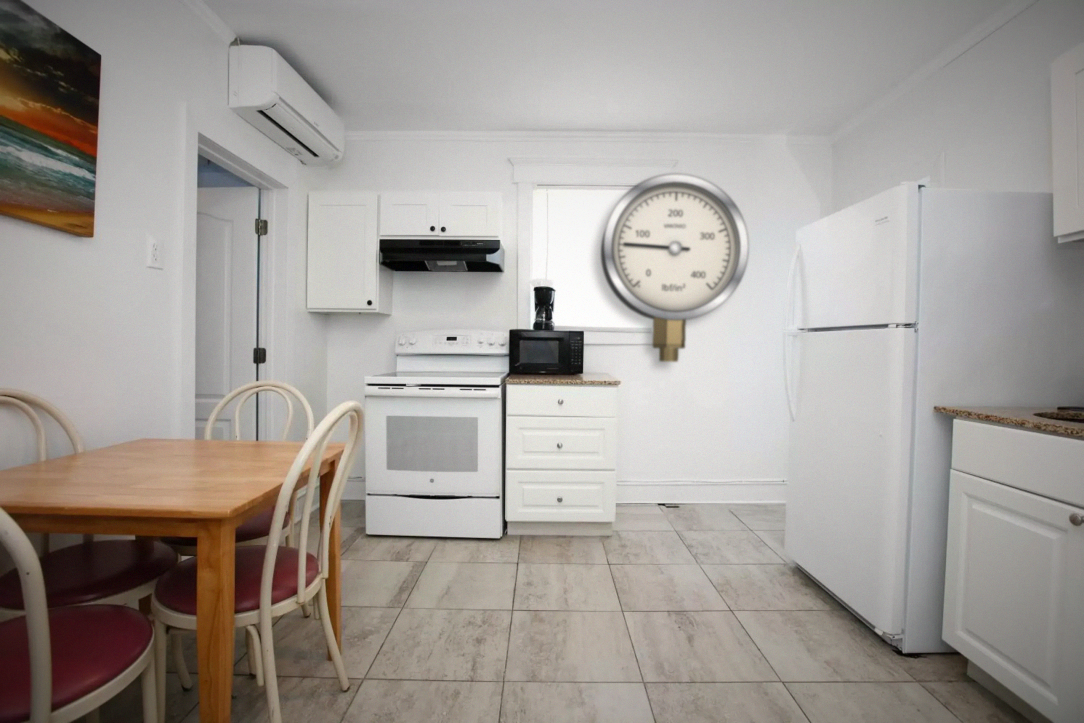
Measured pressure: 70 psi
